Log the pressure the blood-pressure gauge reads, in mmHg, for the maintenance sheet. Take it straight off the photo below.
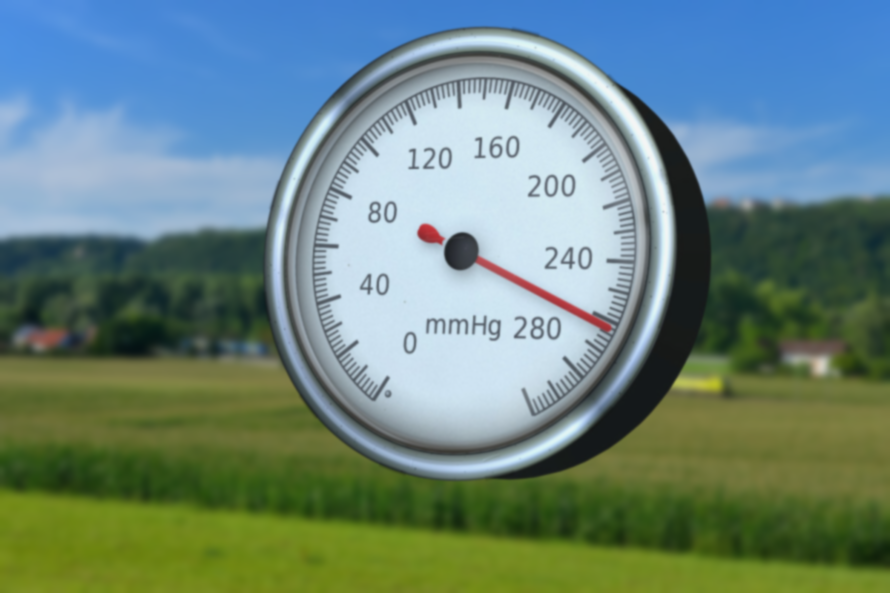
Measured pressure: 262 mmHg
